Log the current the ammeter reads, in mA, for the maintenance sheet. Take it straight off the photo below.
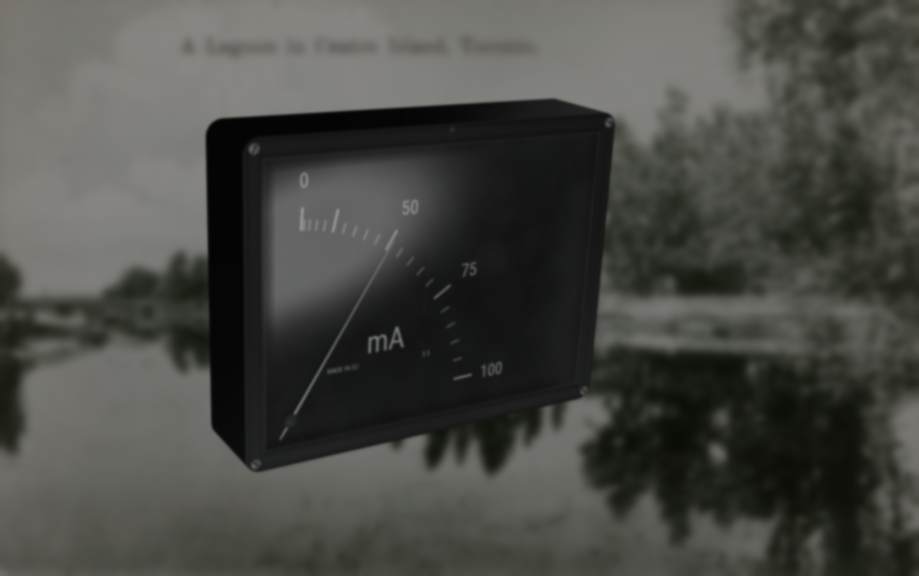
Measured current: 50 mA
